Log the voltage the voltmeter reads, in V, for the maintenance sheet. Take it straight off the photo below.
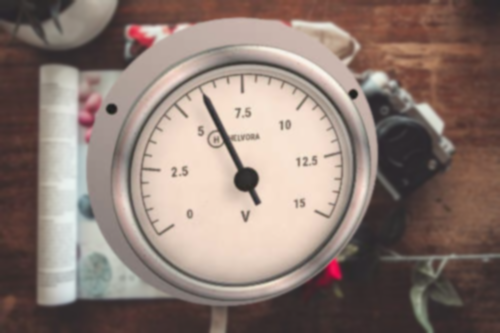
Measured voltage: 6 V
